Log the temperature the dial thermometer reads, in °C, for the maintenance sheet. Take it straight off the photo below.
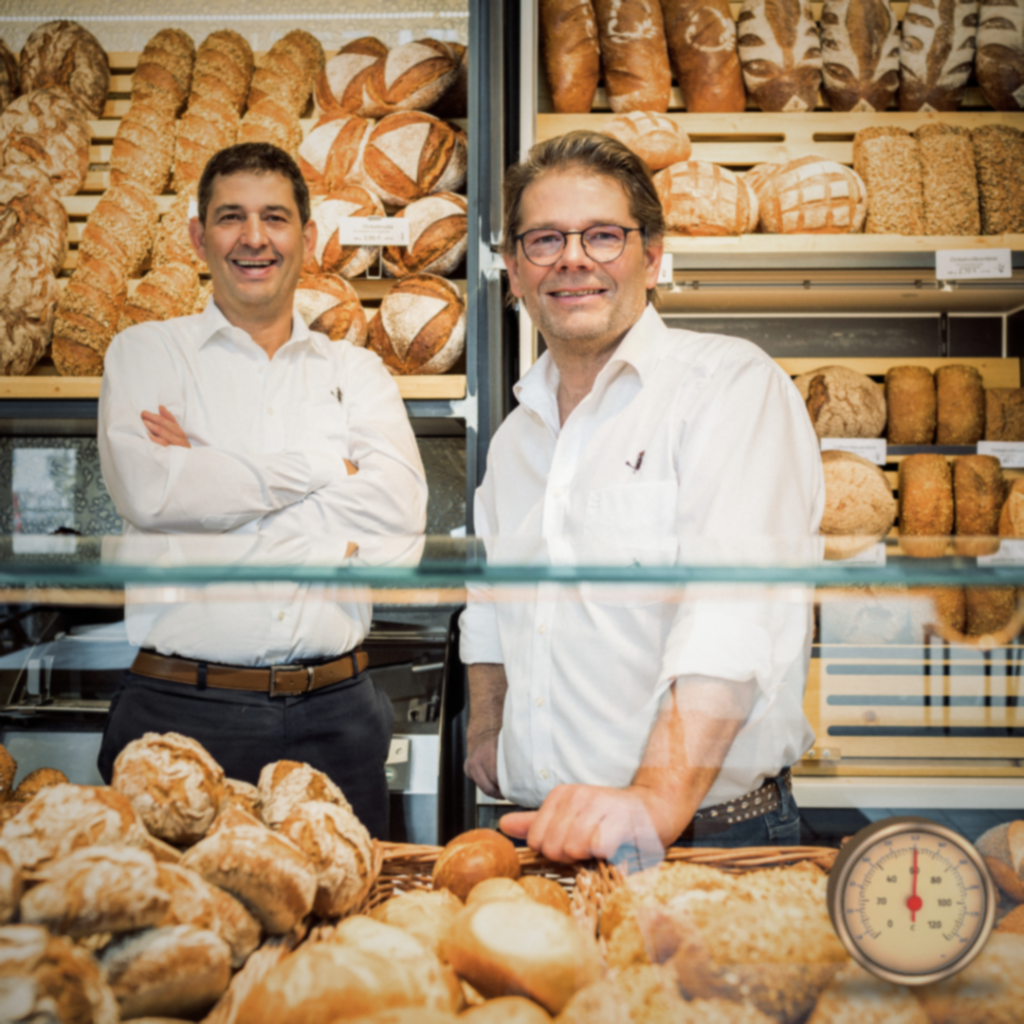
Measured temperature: 60 °C
